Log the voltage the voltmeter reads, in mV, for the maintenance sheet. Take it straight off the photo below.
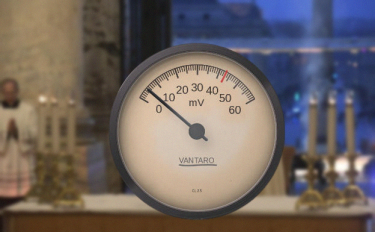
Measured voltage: 5 mV
